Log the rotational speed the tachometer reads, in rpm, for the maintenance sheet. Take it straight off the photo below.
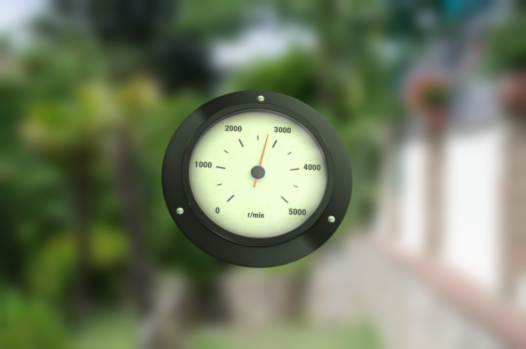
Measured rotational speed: 2750 rpm
